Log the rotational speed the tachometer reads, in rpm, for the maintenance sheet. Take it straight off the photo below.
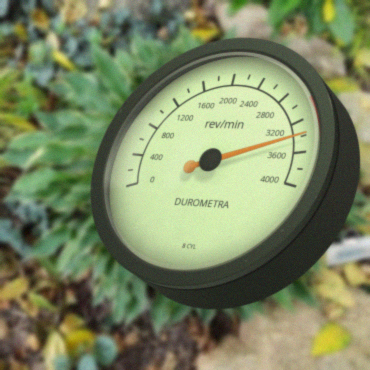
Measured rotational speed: 3400 rpm
